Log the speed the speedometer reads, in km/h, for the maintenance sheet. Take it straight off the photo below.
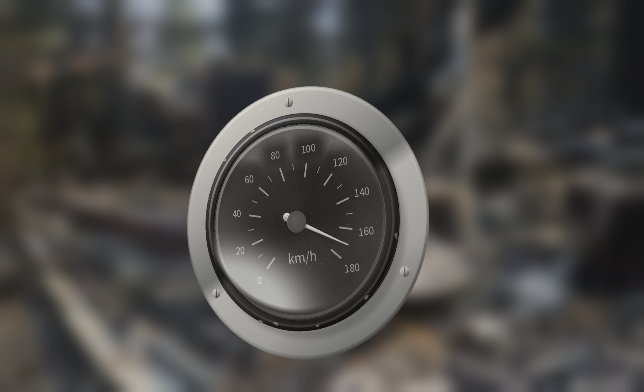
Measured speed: 170 km/h
